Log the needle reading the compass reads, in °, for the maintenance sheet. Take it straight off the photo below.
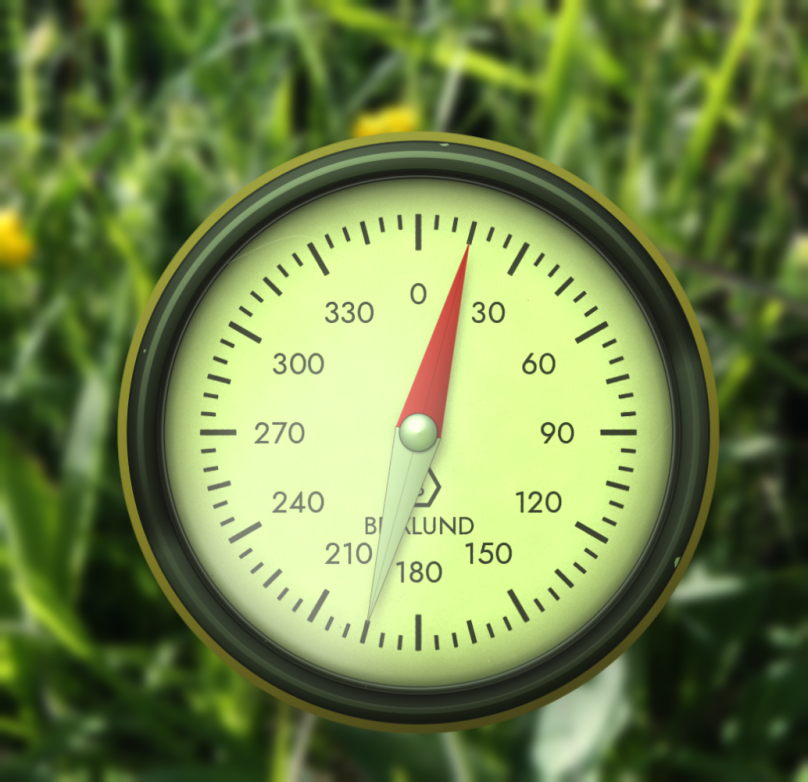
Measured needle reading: 15 °
